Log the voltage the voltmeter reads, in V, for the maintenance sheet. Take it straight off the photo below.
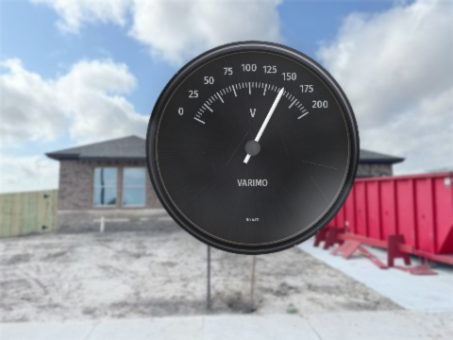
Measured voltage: 150 V
